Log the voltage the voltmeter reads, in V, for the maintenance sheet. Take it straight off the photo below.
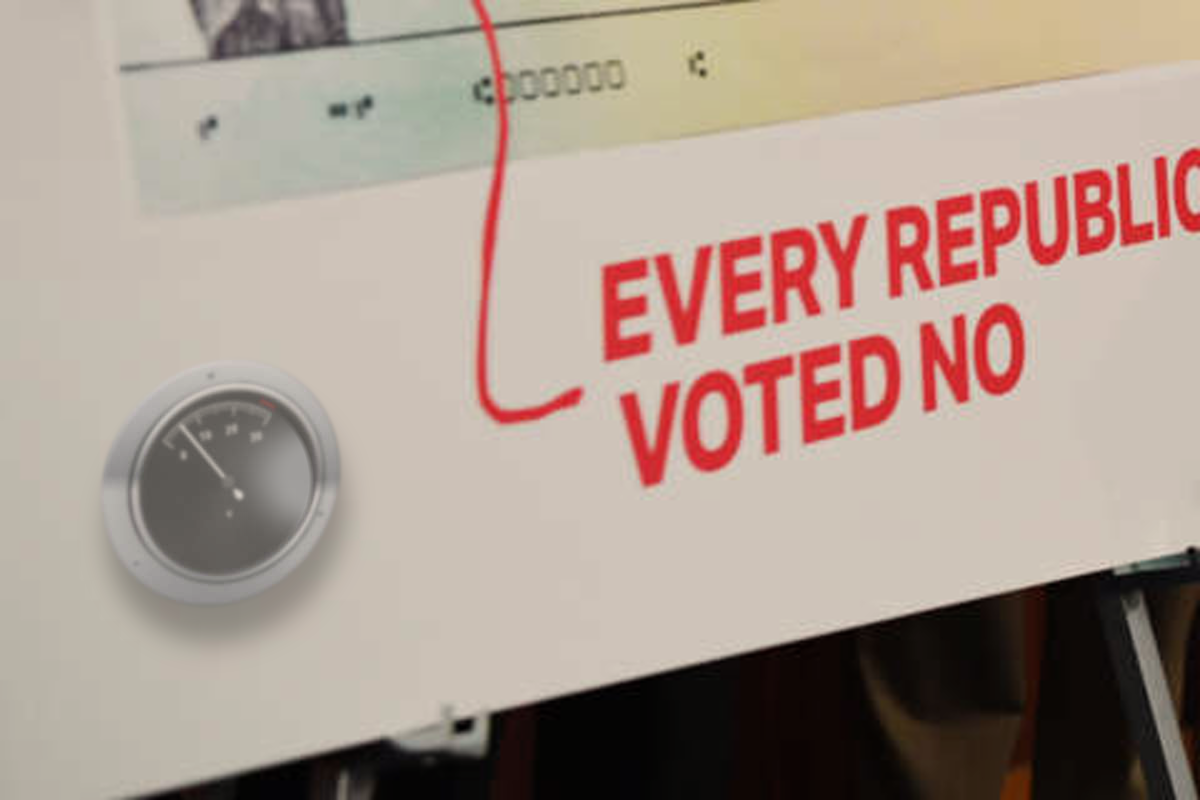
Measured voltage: 5 V
